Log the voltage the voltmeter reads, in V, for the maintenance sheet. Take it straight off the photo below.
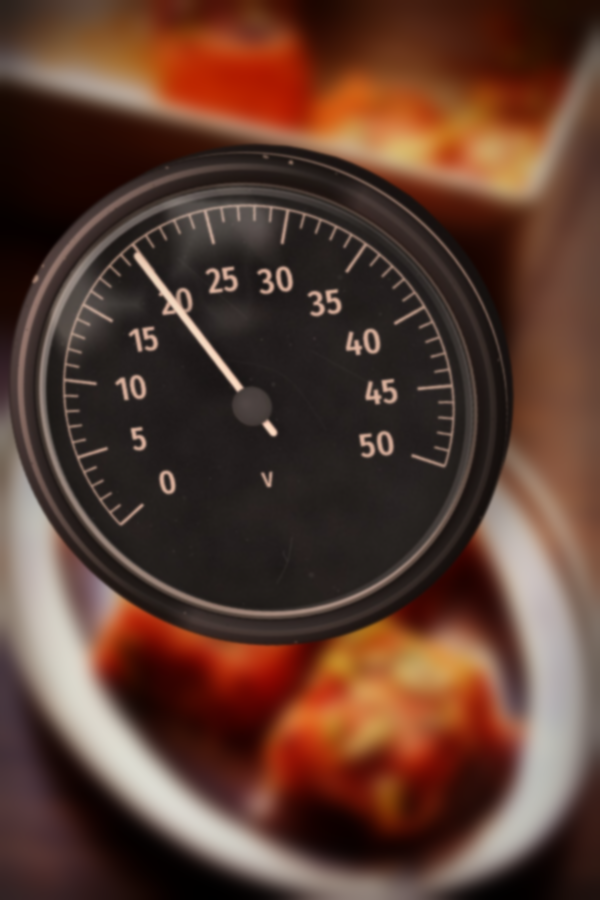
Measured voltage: 20 V
